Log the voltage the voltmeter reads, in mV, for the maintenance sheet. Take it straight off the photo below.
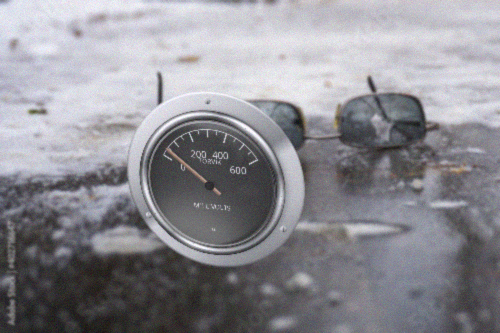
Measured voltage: 50 mV
